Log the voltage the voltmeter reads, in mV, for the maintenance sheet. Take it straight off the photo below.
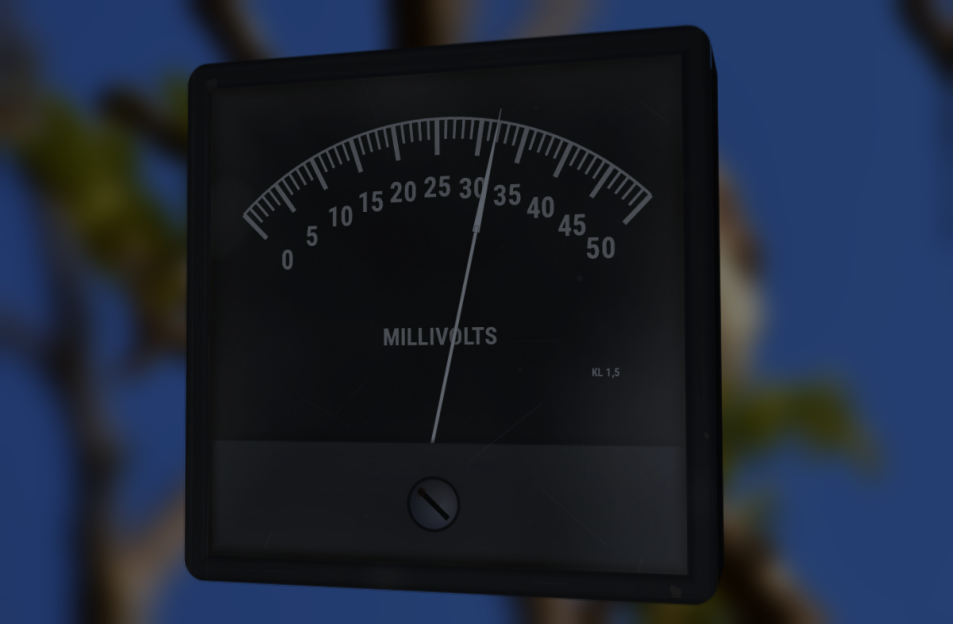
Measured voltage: 32 mV
